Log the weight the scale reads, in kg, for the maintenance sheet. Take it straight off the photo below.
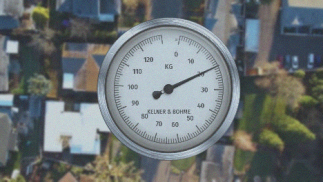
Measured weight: 20 kg
